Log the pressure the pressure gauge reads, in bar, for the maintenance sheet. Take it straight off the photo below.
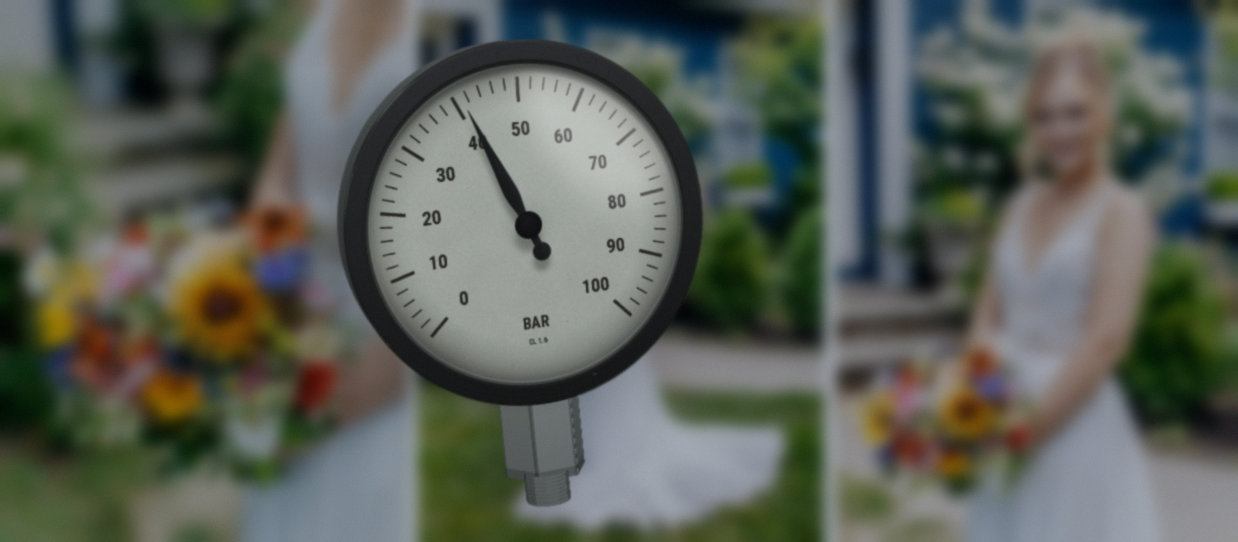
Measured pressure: 41 bar
